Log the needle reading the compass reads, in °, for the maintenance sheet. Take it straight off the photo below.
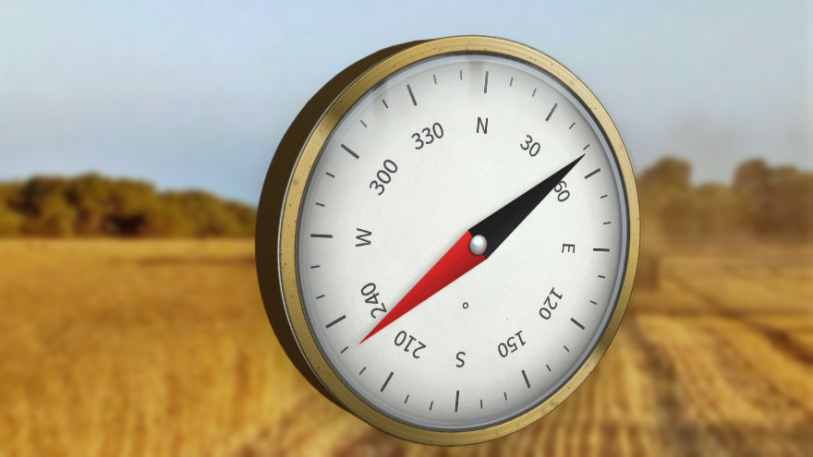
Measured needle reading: 230 °
